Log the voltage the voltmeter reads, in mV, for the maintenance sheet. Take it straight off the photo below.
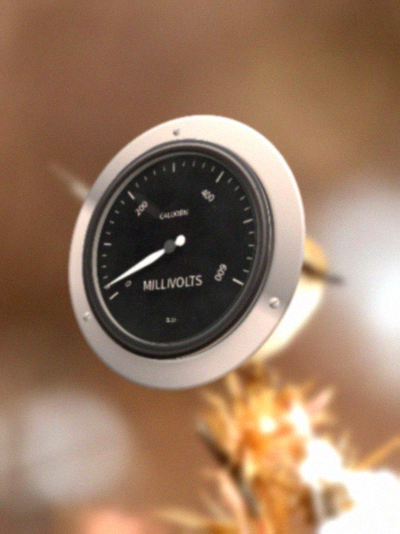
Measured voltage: 20 mV
